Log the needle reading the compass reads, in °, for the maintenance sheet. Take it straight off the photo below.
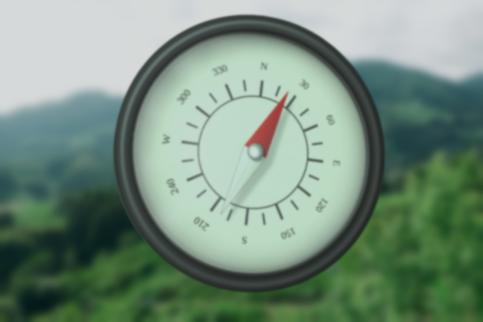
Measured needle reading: 22.5 °
